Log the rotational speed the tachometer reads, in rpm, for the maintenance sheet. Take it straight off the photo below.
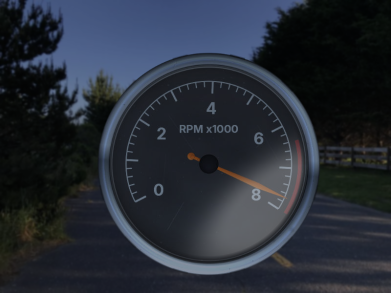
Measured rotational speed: 7700 rpm
